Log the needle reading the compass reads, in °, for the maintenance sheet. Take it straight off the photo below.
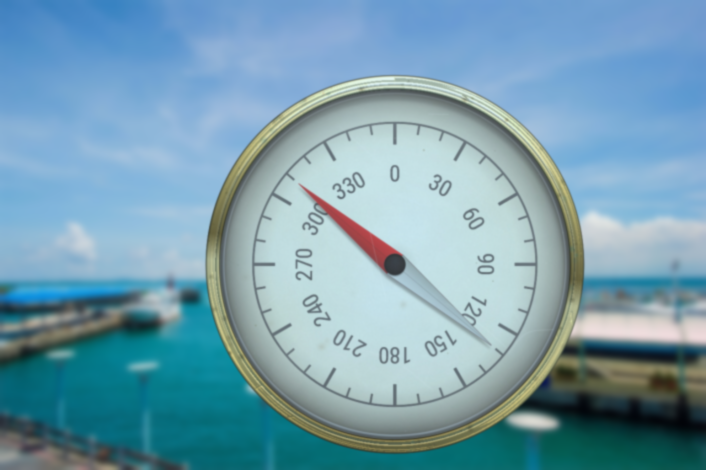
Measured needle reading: 310 °
